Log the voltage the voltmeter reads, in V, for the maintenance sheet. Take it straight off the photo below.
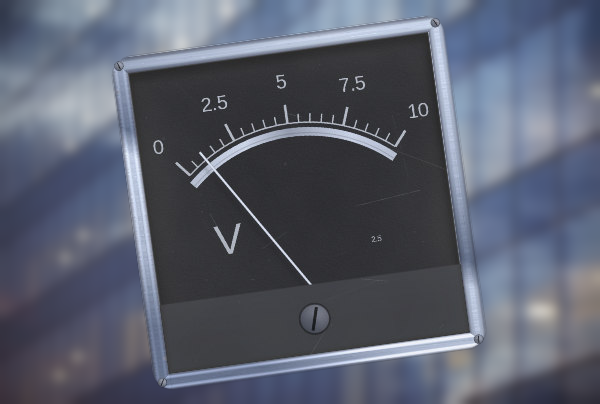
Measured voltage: 1 V
